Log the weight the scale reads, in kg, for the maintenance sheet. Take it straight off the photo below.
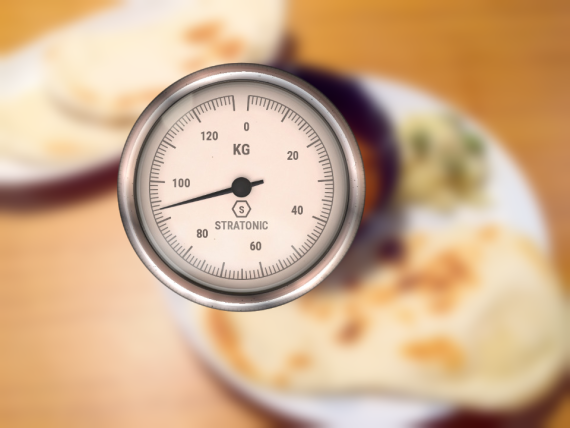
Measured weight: 93 kg
